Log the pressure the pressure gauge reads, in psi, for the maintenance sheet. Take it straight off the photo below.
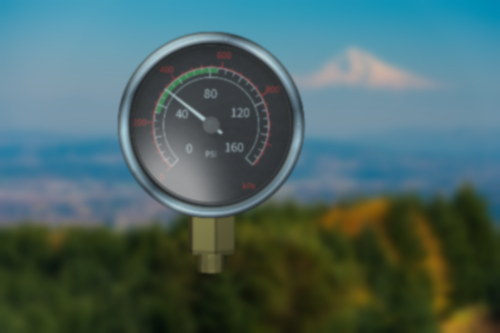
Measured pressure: 50 psi
